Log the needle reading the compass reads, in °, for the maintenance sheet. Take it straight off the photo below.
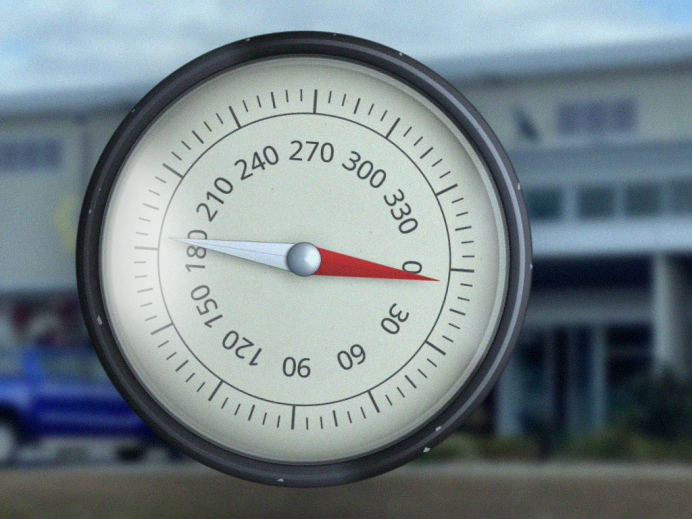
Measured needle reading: 5 °
